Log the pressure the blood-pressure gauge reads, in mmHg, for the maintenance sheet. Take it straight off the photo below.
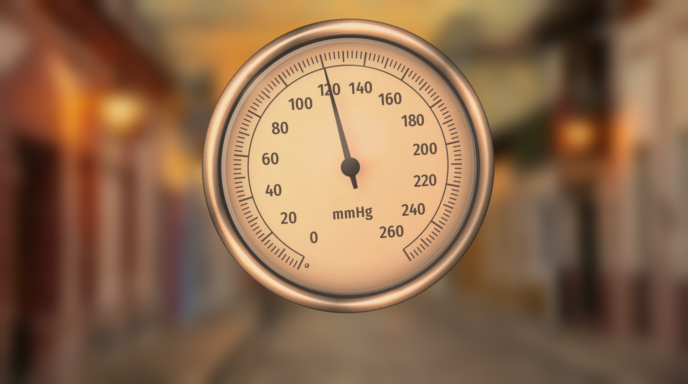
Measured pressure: 120 mmHg
